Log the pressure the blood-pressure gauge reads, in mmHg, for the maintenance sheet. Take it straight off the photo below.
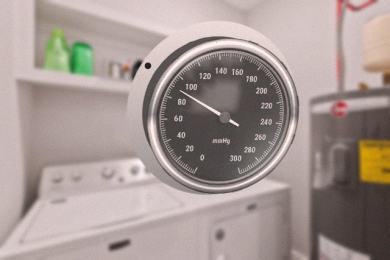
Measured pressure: 90 mmHg
